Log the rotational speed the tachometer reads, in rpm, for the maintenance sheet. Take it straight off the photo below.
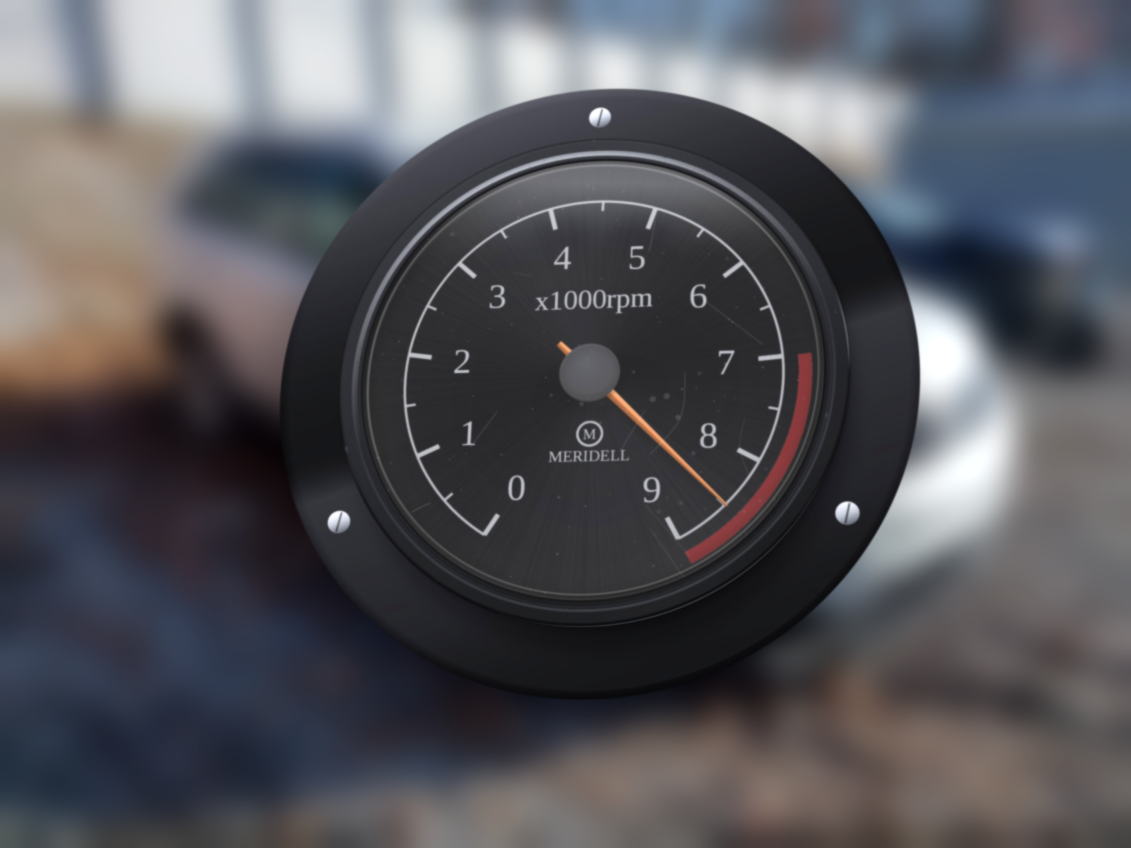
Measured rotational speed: 8500 rpm
